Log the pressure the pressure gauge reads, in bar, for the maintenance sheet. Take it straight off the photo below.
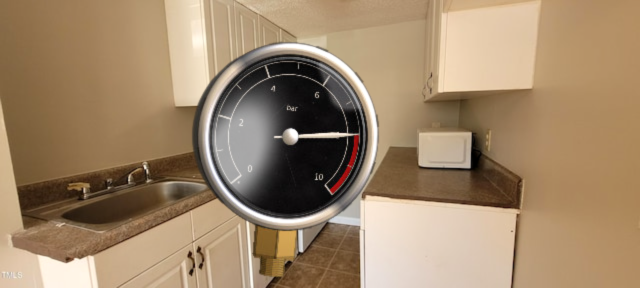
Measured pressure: 8 bar
